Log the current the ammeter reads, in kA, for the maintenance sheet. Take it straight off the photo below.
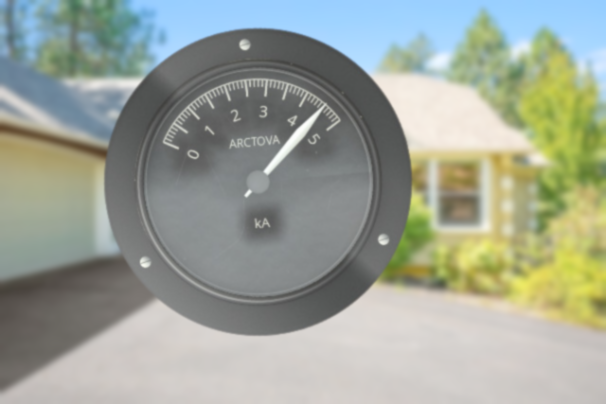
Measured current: 4.5 kA
